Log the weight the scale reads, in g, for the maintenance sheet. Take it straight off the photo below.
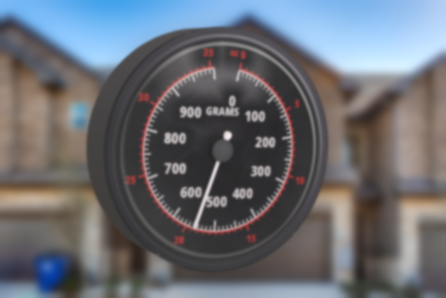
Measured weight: 550 g
